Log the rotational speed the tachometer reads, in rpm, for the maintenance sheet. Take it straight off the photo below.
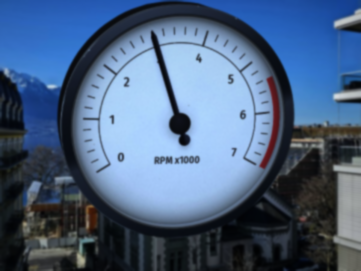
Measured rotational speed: 3000 rpm
